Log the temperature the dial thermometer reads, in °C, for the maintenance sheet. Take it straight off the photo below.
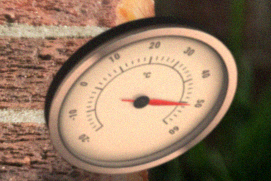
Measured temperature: 50 °C
